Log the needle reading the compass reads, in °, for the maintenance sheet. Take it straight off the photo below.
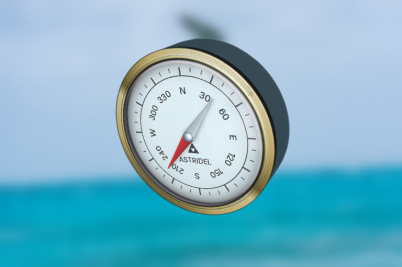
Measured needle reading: 220 °
